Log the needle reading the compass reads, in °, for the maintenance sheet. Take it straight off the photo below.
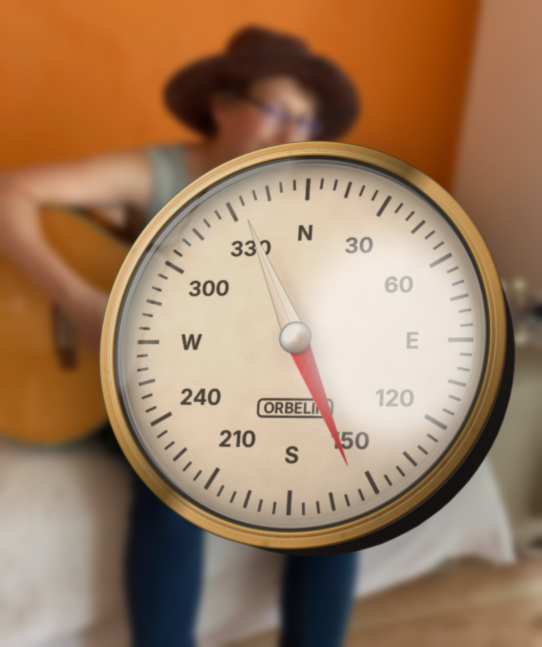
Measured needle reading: 155 °
